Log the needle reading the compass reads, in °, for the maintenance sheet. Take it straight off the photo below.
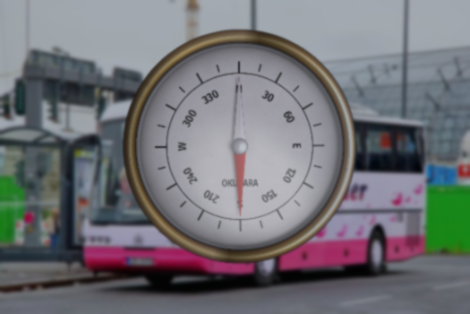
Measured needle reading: 180 °
